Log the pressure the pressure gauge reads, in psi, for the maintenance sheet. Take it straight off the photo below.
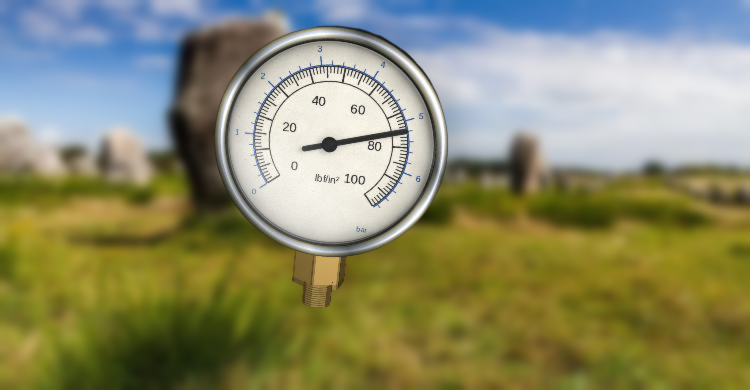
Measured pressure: 75 psi
